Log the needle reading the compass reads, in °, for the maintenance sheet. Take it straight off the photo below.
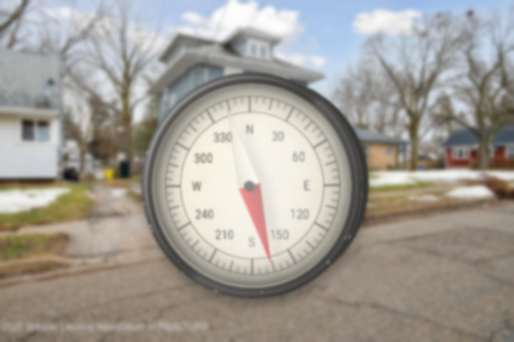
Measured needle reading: 165 °
